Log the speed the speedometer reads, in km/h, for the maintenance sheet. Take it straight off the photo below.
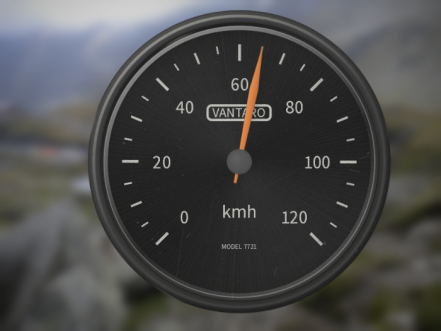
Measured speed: 65 km/h
